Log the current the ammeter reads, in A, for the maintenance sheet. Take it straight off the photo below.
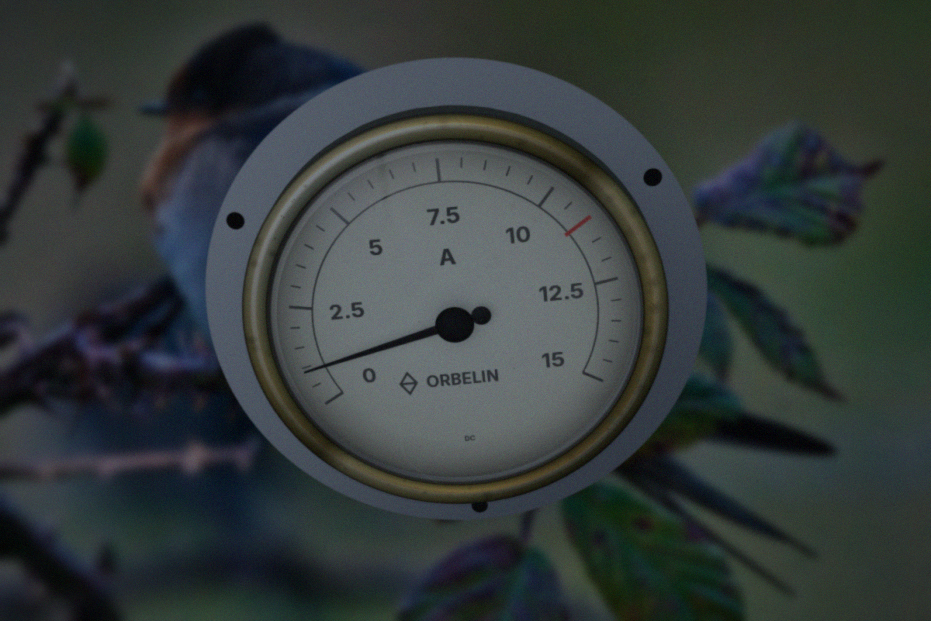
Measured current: 1 A
